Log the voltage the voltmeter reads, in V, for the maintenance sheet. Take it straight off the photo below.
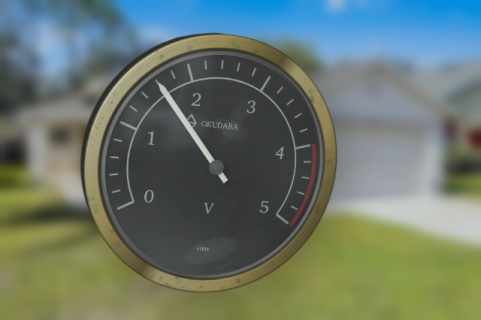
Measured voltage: 1.6 V
